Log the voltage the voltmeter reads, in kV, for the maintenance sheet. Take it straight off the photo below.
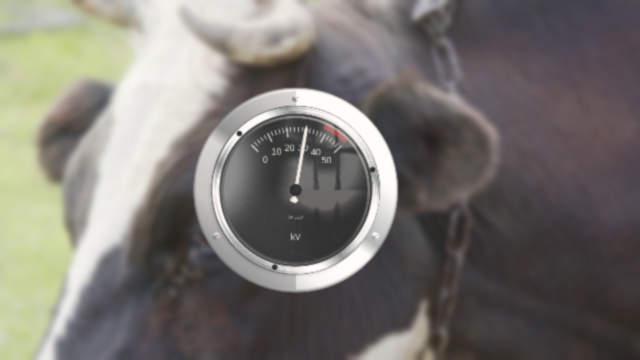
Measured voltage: 30 kV
